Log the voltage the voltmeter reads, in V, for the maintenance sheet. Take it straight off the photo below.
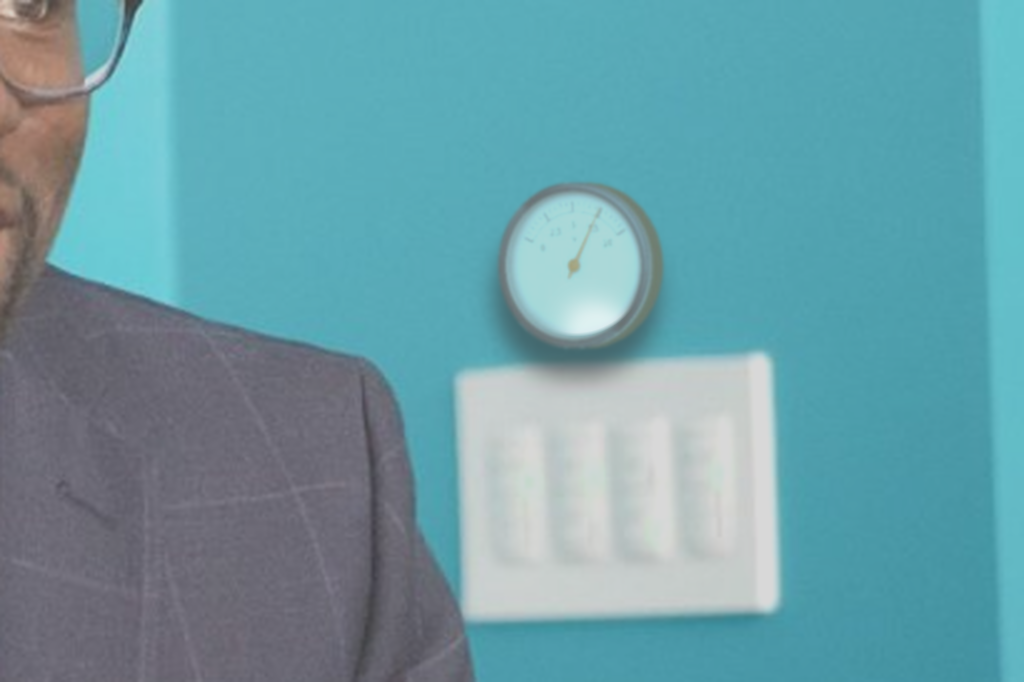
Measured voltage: 7.5 V
